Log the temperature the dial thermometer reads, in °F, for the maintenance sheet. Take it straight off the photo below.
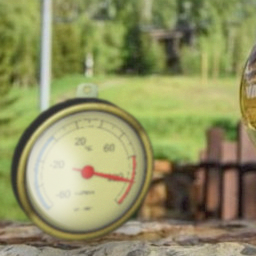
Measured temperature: 100 °F
